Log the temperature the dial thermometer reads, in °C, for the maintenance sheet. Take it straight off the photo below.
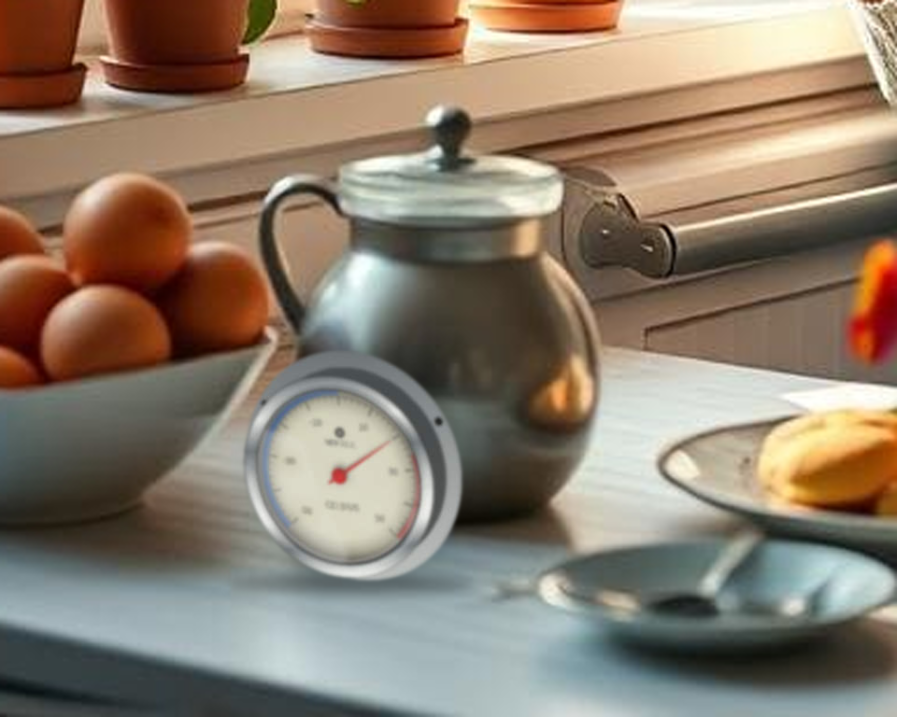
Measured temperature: 20 °C
